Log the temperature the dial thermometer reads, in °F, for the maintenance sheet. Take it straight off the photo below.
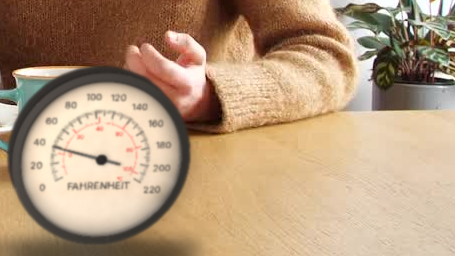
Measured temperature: 40 °F
